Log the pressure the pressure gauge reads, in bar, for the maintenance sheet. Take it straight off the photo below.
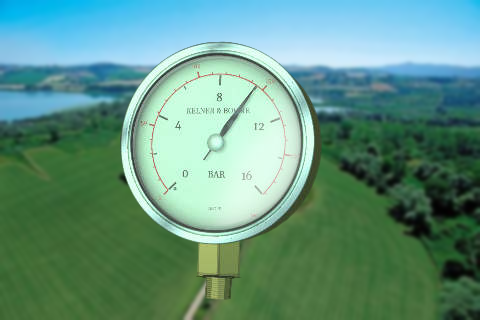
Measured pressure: 10 bar
